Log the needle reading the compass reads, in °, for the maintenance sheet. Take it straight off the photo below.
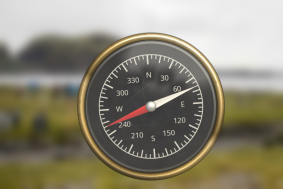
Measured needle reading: 250 °
